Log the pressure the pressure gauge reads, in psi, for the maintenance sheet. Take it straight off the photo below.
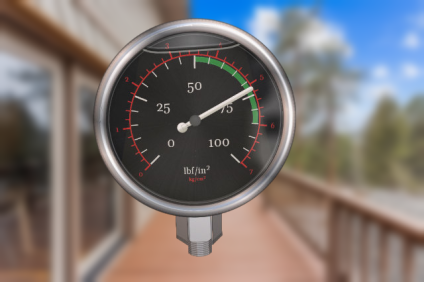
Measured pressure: 72.5 psi
